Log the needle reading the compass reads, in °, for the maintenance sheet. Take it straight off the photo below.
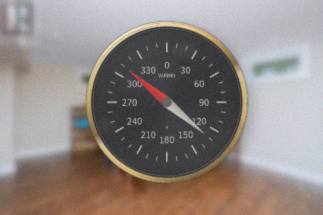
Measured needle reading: 310 °
